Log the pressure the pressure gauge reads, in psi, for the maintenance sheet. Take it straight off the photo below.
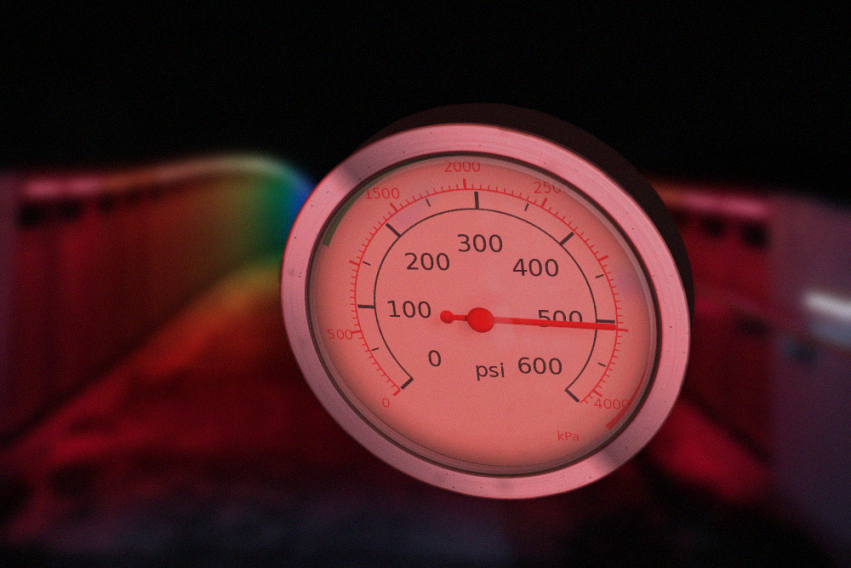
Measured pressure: 500 psi
